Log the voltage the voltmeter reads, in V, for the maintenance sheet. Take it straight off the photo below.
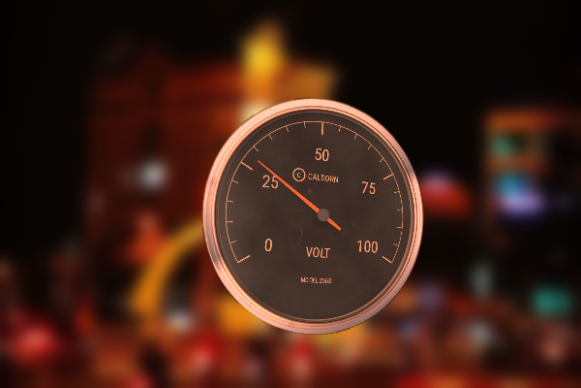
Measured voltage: 27.5 V
